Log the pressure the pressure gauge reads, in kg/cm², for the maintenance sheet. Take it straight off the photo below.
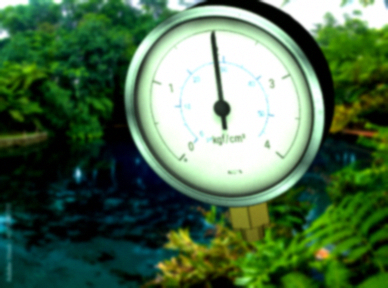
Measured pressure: 2 kg/cm²
